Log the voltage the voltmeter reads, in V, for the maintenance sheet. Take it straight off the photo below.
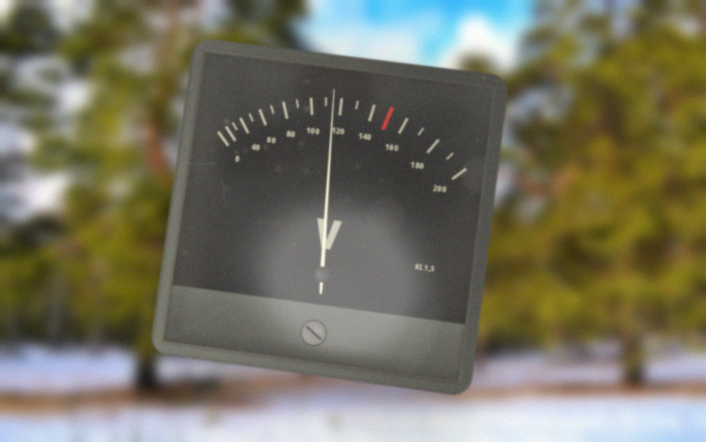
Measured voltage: 115 V
